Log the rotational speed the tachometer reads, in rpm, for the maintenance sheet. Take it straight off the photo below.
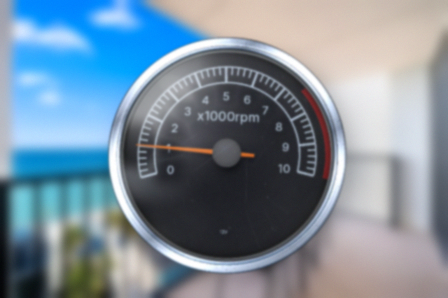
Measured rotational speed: 1000 rpm
